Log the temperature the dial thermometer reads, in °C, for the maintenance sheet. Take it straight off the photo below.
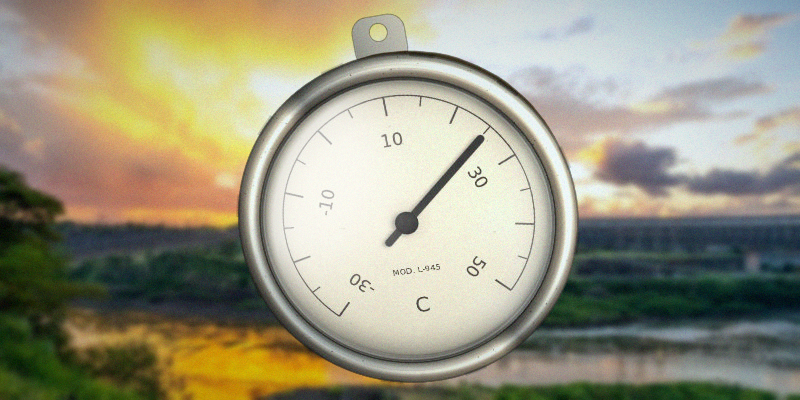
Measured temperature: 25 °C
